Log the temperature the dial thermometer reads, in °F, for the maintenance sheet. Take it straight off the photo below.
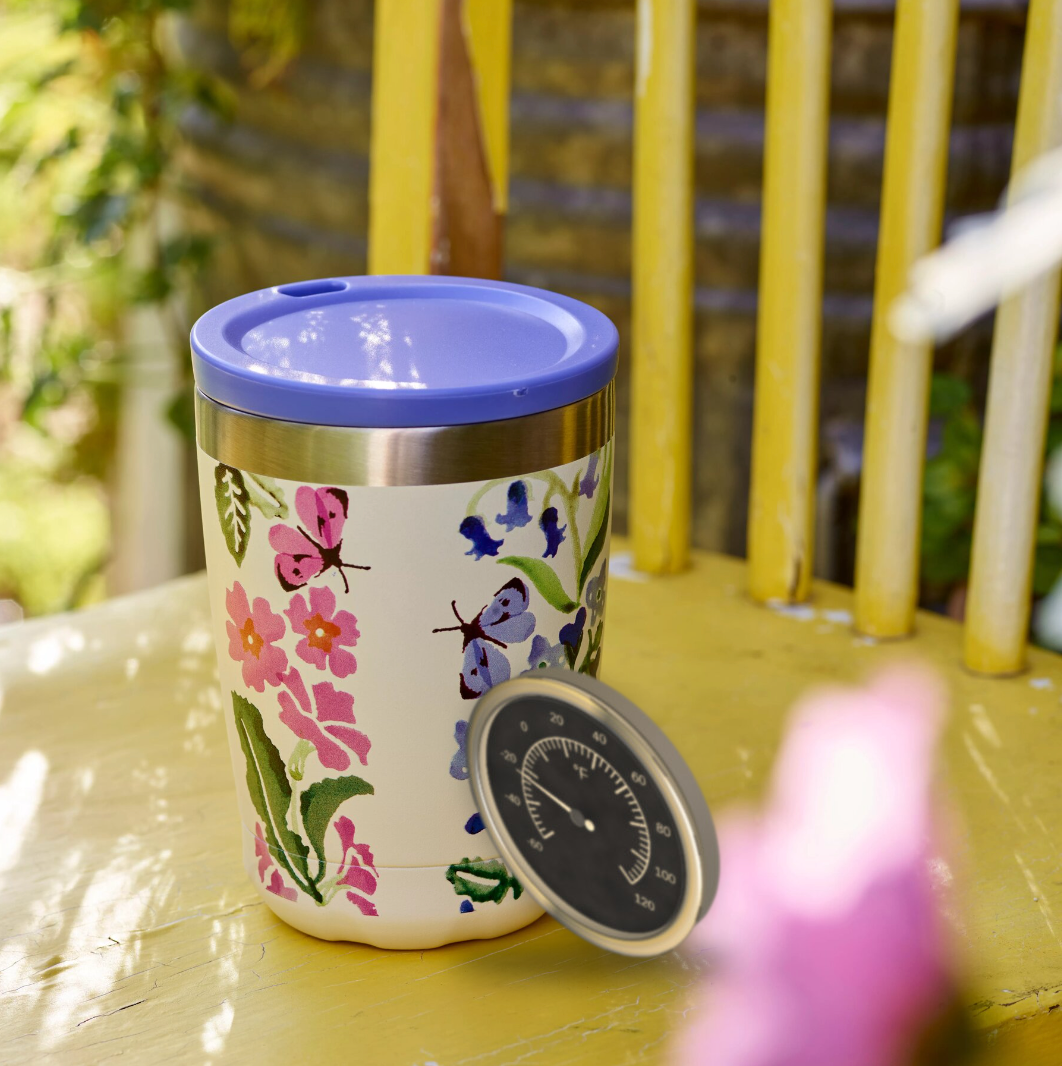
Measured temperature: -20 °F
